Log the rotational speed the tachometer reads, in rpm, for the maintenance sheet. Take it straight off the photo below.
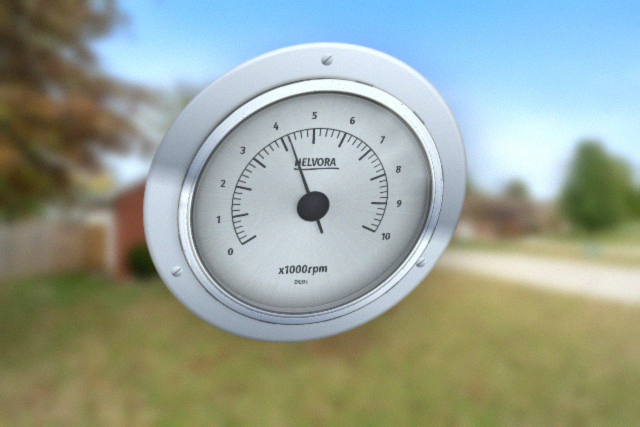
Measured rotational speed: 4200 rpm
